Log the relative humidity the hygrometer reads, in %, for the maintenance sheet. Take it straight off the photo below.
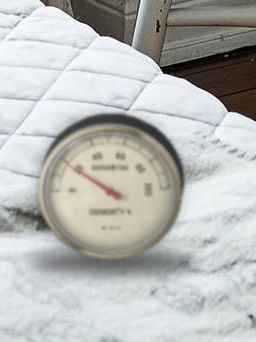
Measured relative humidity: 20 %
